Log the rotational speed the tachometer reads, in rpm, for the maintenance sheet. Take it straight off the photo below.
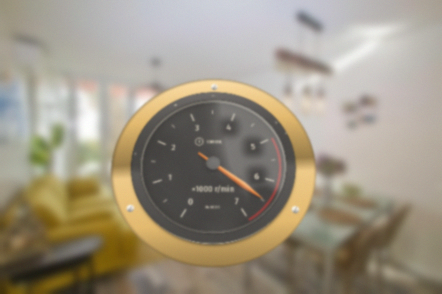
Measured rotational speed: 6500 rpm
